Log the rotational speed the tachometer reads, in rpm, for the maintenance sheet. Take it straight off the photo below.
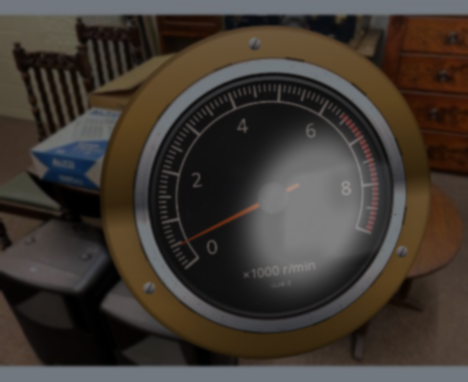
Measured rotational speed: 500 rpm
